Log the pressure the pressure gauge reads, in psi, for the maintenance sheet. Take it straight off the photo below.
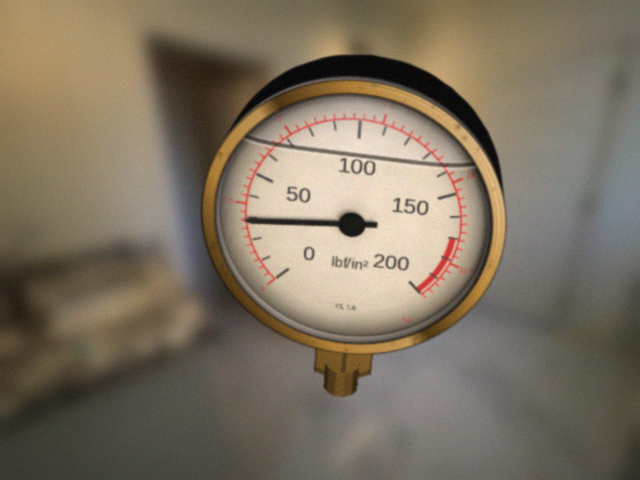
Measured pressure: 30 psi
